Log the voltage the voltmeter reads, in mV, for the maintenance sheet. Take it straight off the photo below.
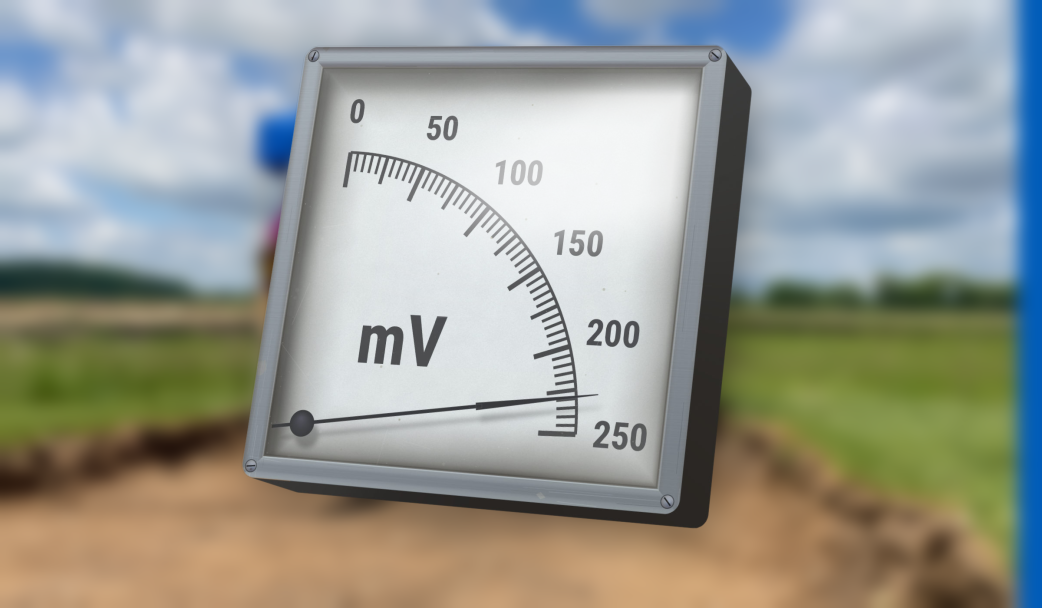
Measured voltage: 230 mV
